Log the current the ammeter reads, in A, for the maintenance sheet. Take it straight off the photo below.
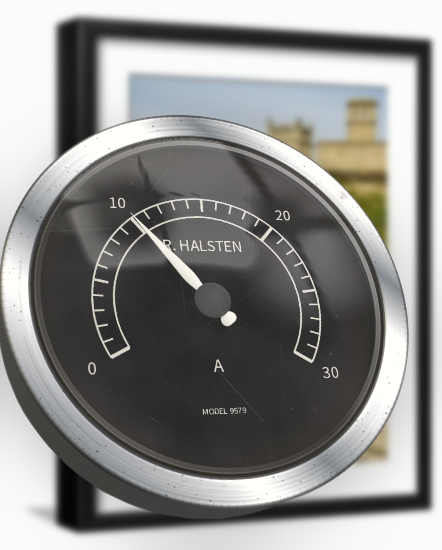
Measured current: 10 A
